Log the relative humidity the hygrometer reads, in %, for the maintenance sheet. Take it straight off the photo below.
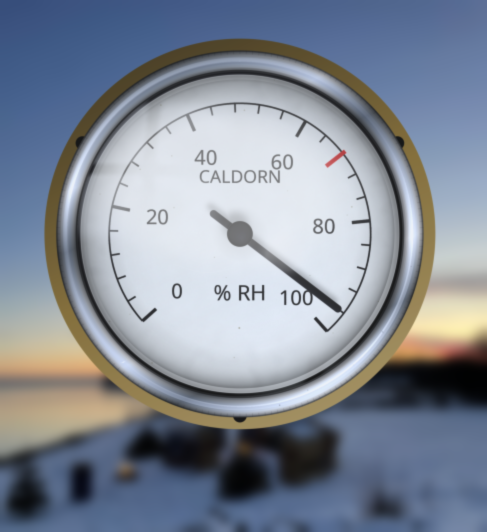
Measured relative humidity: 96 %
